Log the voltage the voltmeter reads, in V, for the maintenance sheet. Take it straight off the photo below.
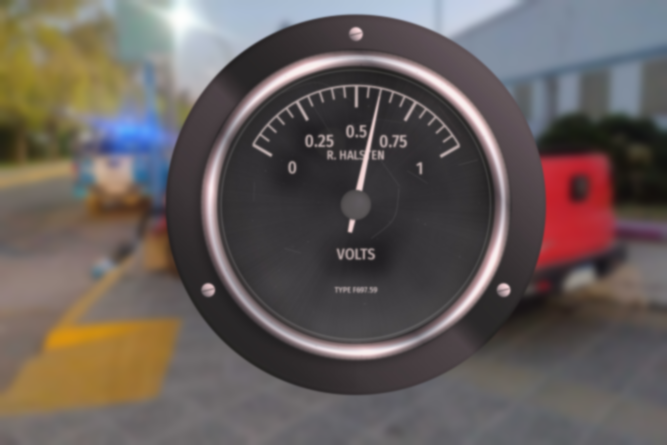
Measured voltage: 0.6 V
